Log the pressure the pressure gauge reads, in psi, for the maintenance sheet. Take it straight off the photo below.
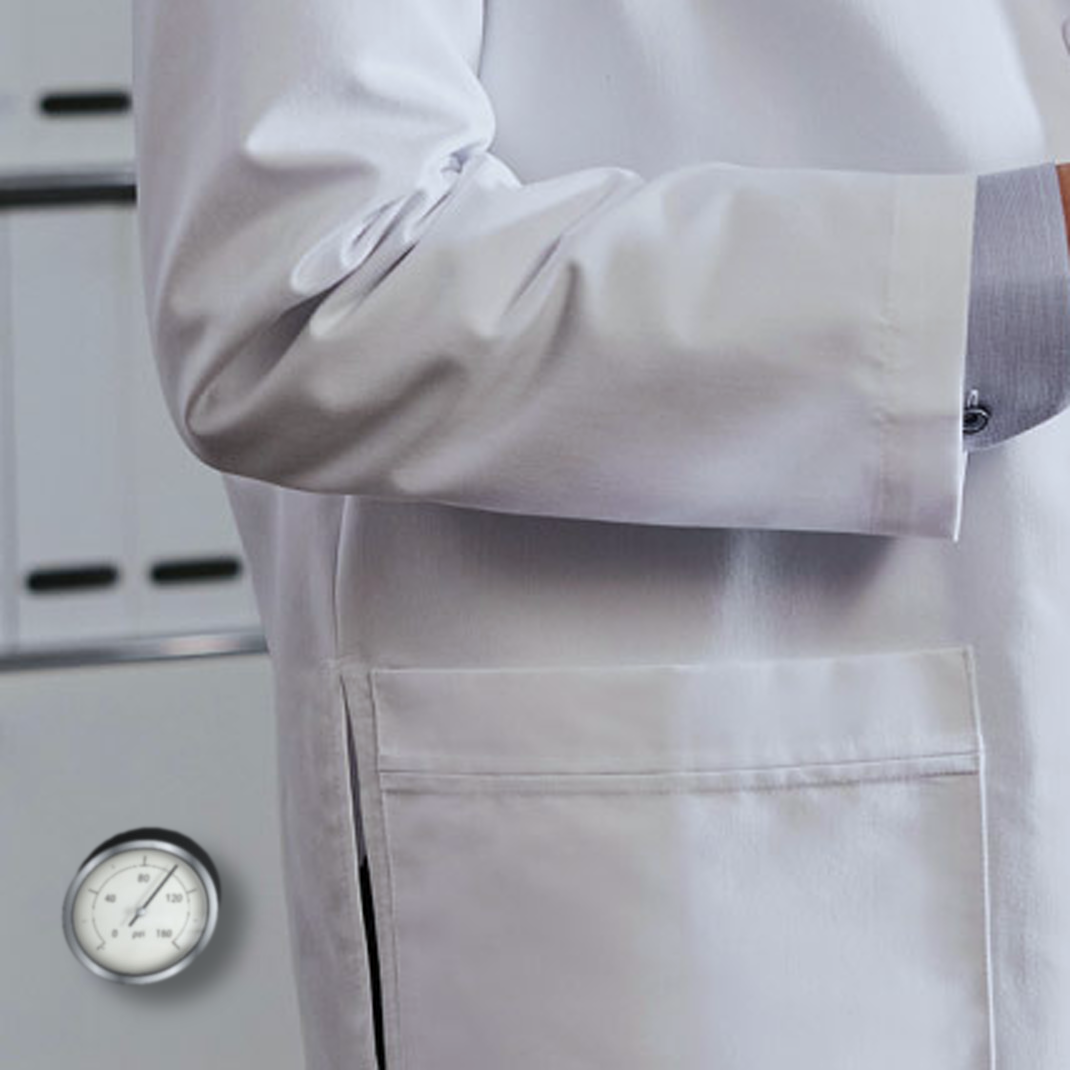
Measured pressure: 100 psi
